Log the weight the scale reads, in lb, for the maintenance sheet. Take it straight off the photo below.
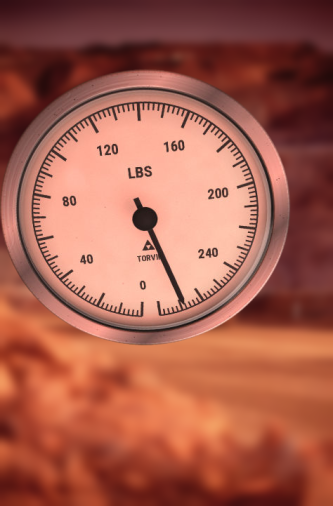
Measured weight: 268 lb
